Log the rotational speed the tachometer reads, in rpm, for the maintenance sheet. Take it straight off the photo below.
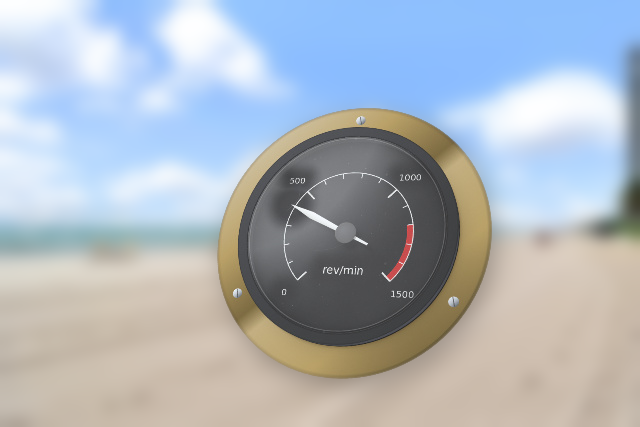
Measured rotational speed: 400 rpm
